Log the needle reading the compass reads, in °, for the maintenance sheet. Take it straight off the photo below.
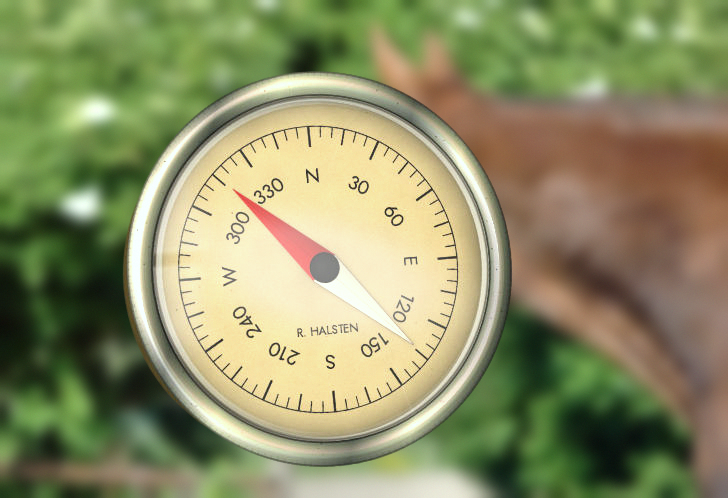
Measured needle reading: 315 °
